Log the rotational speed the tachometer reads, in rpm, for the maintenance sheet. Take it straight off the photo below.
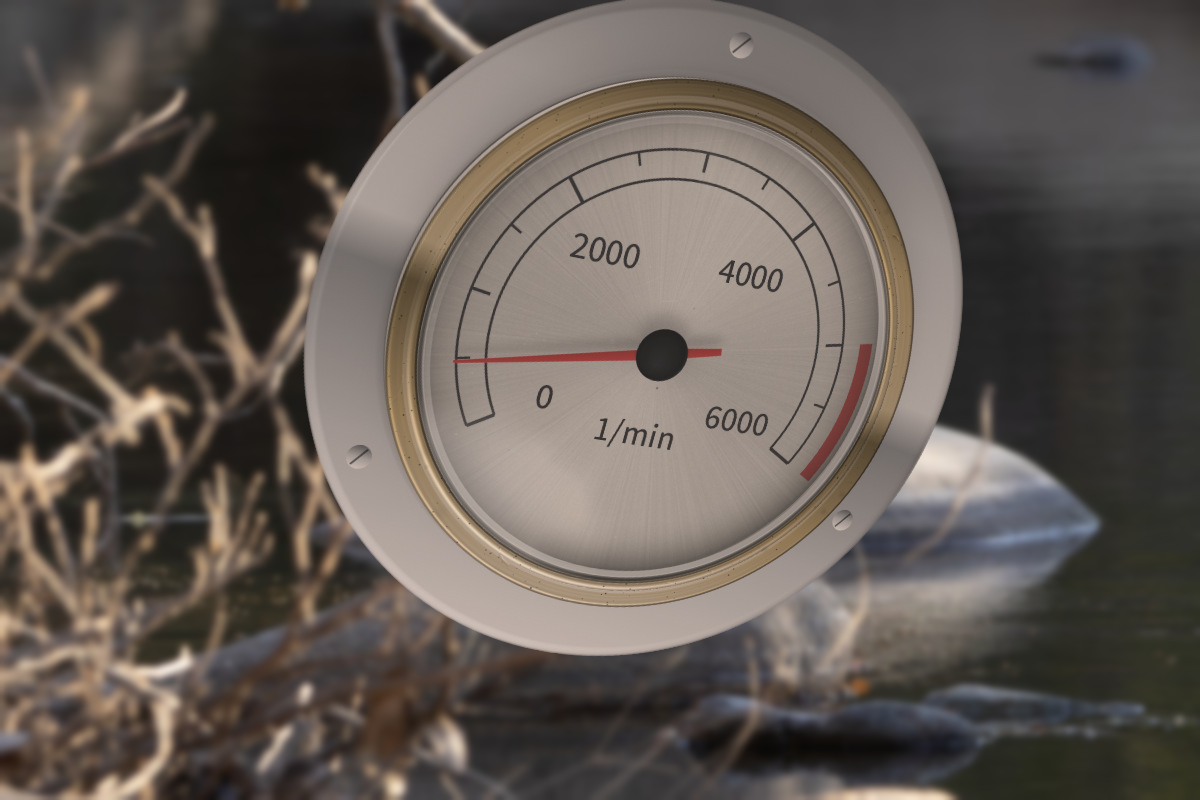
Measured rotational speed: 500 rpm
